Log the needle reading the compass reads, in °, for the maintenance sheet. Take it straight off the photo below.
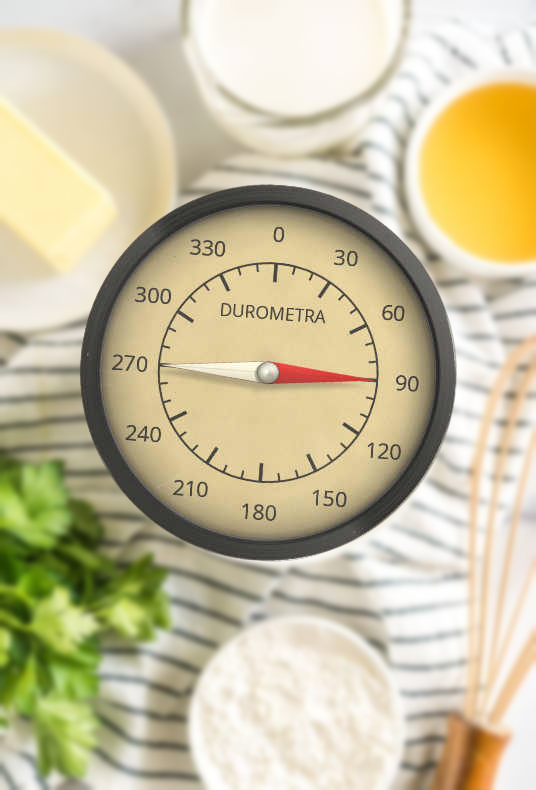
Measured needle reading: 90 °
